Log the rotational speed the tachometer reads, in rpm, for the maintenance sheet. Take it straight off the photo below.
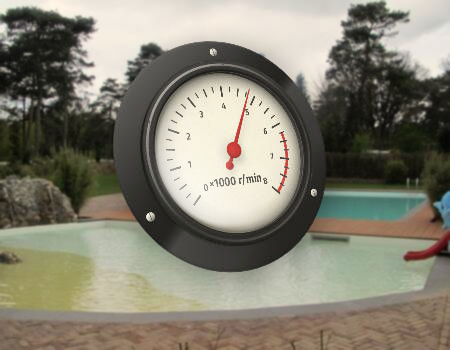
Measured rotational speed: 4750 rpm
